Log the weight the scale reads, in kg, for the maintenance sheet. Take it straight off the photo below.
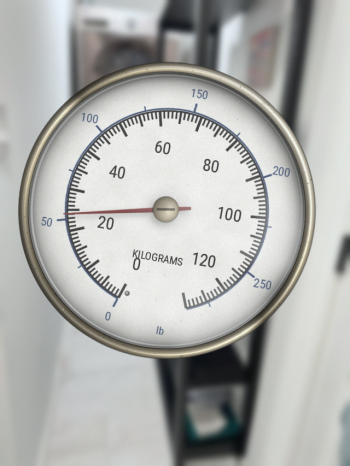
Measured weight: 24 kg
